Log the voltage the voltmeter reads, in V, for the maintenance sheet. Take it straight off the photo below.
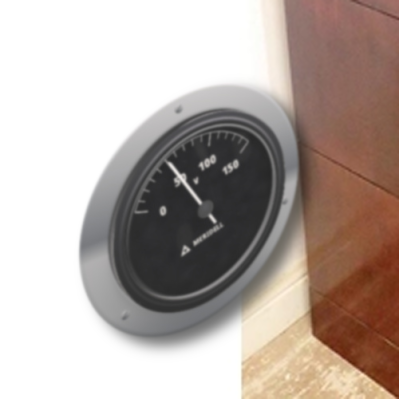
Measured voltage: 50 V
